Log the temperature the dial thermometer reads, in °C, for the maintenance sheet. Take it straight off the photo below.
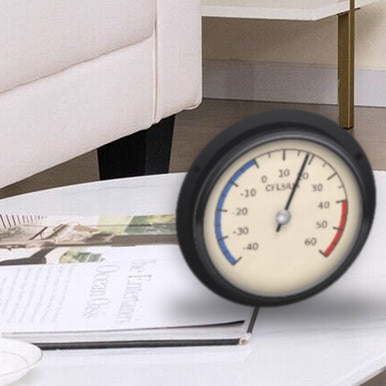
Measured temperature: 17.5 °C
